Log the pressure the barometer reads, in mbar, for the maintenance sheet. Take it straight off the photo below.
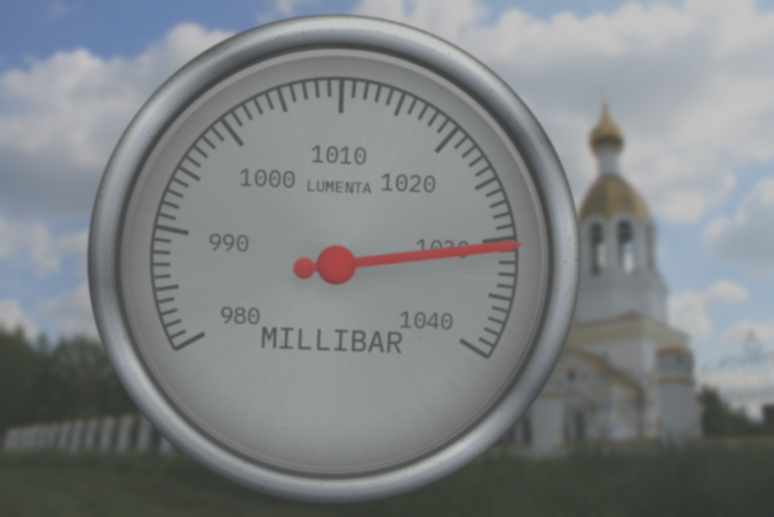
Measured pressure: 1030.5 mbar
